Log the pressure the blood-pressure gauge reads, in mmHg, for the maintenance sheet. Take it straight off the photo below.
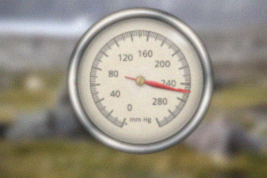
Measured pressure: 250 mmHg
